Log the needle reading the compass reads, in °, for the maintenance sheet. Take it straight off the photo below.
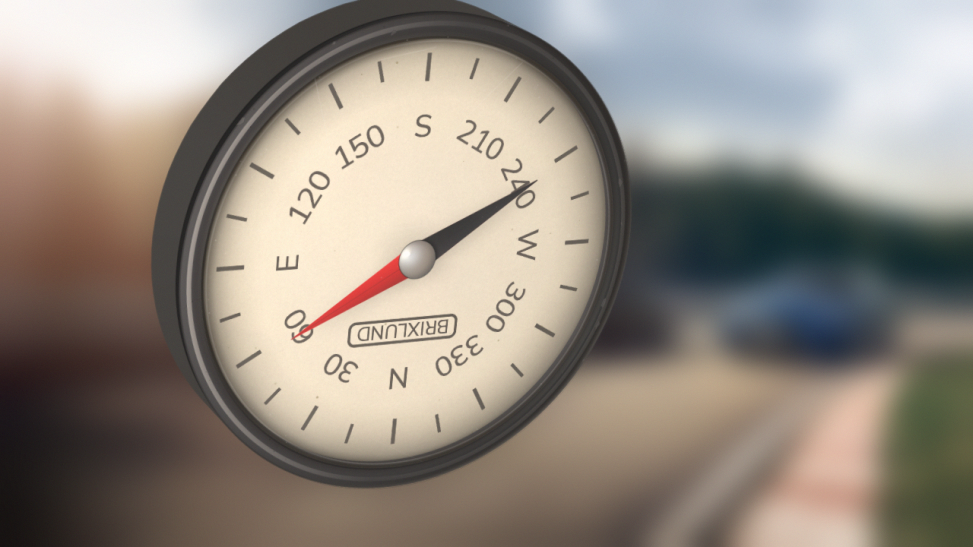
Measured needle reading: 60 °
